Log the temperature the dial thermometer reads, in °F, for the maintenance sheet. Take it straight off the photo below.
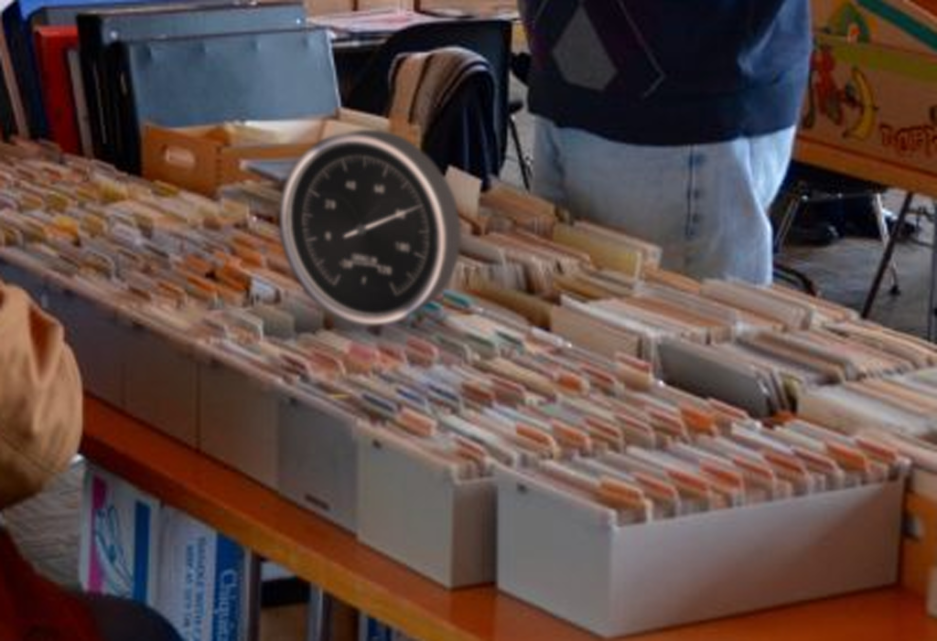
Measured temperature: 80 °F
